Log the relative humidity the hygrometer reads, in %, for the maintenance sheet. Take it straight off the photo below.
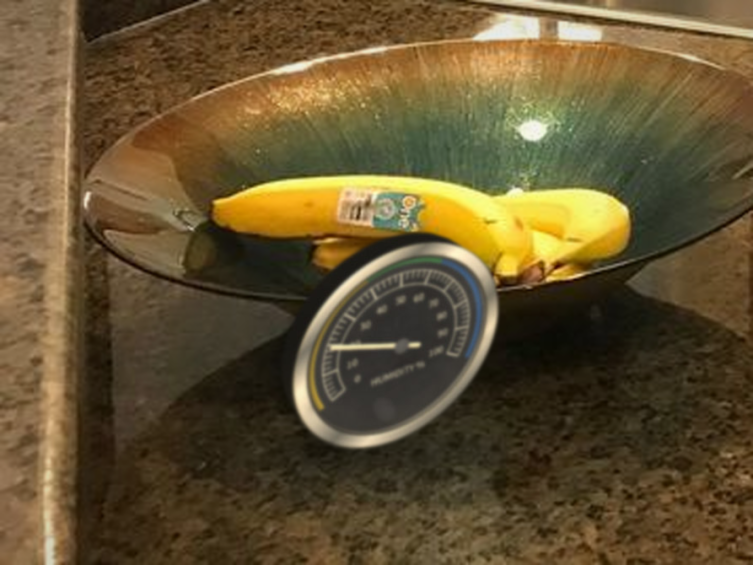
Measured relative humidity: 20 %
